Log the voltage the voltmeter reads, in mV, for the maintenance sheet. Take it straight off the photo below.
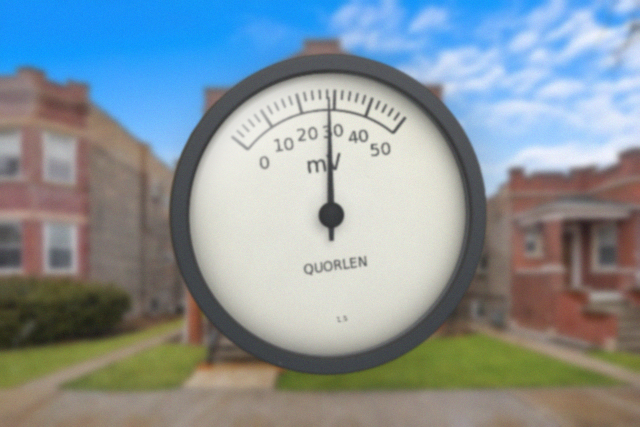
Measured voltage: 28 mV
